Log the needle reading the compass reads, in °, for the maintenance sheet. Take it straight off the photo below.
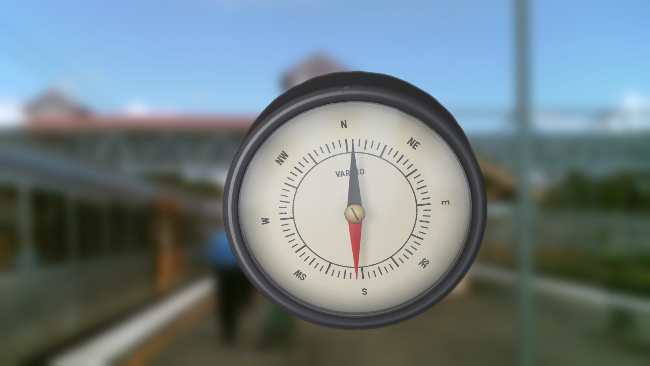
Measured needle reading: 185 °
